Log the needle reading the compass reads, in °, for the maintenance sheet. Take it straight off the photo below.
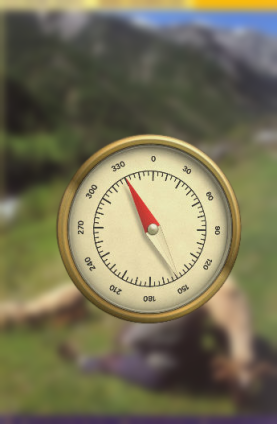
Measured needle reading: 330 °
